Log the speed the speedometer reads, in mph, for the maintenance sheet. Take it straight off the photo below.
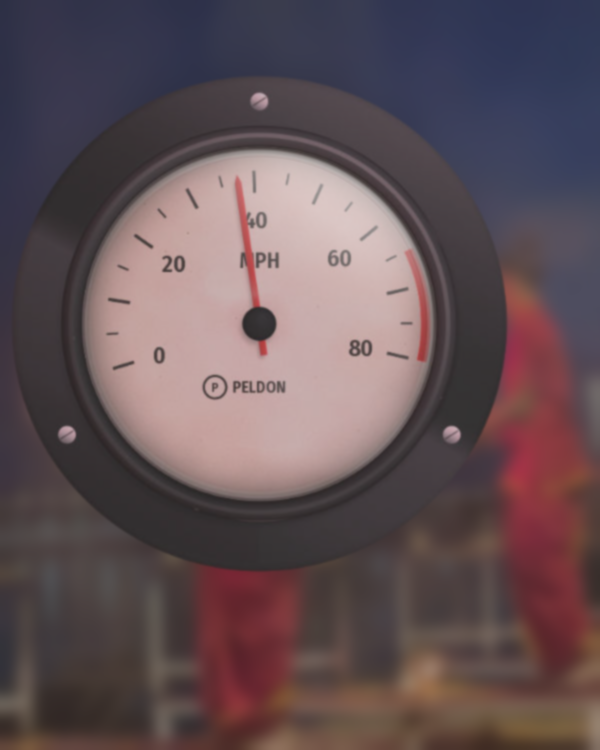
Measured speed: 37.5 mph
